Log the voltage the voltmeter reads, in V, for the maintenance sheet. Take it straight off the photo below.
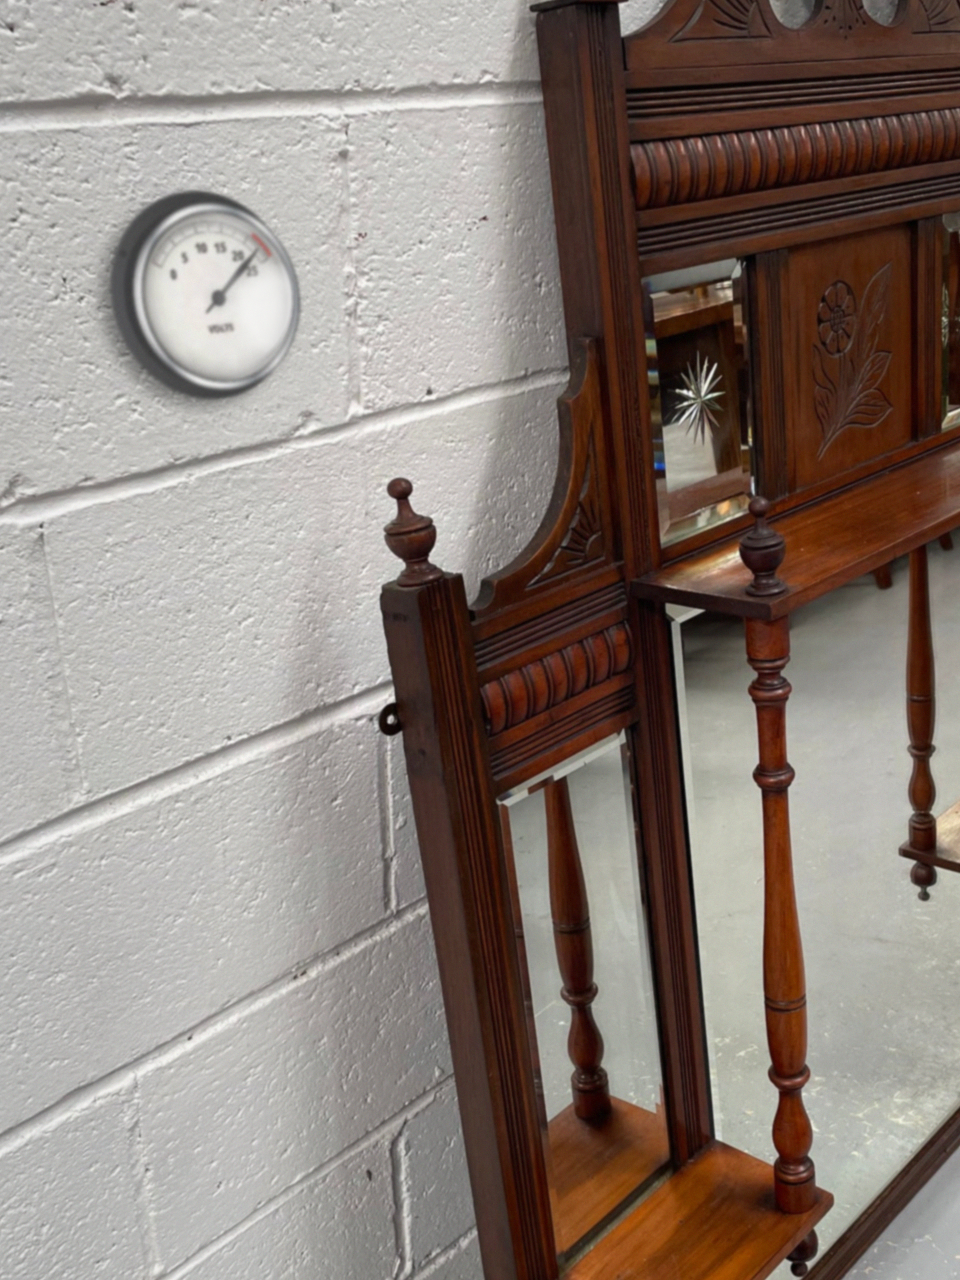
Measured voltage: 22.5 V
